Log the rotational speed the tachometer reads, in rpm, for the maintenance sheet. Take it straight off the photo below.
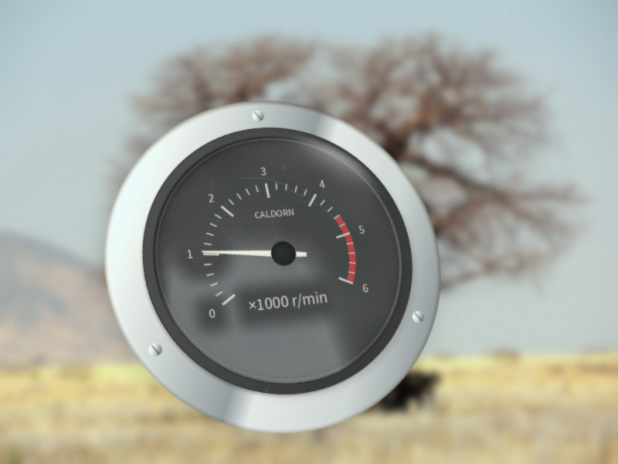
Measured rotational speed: 1000 rpm
